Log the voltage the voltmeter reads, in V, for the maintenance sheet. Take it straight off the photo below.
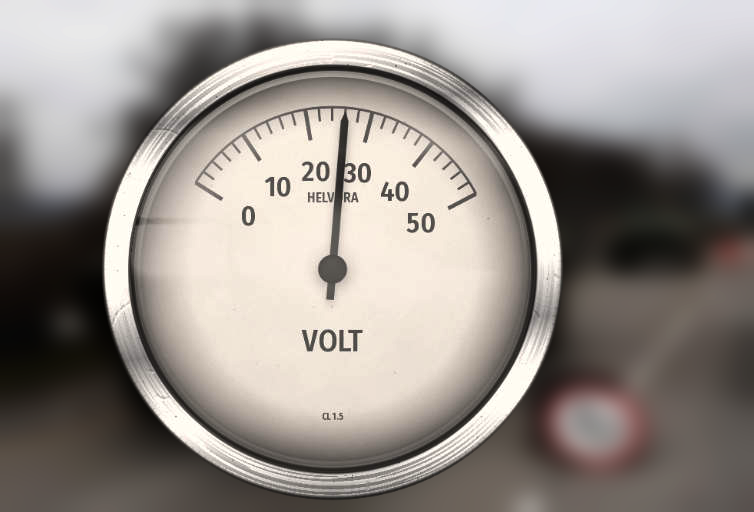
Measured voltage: 26 V
